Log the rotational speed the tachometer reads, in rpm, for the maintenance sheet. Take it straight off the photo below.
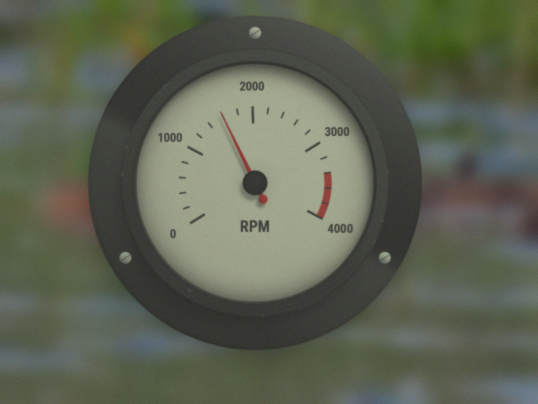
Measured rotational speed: 1600 rpm
